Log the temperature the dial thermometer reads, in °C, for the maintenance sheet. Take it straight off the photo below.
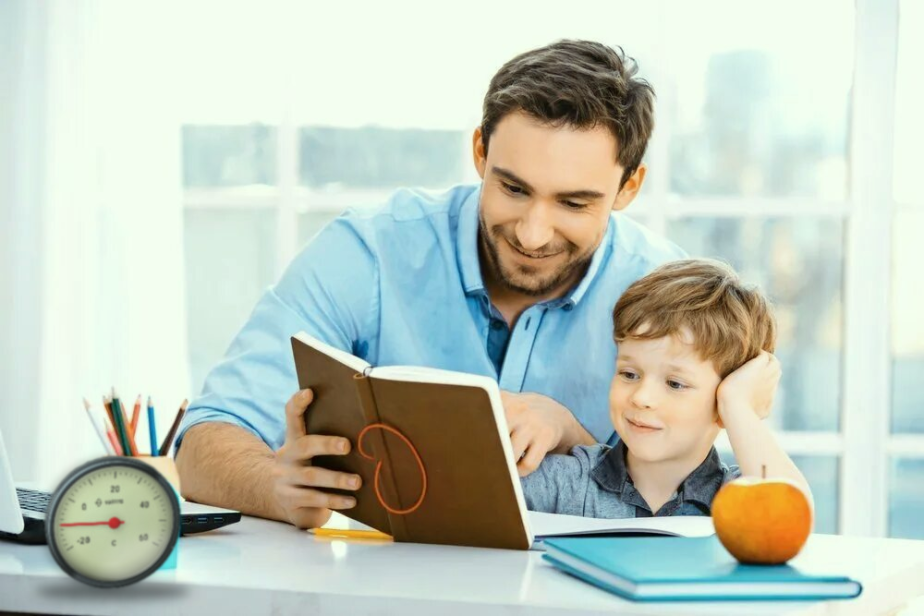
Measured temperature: -10 °C
